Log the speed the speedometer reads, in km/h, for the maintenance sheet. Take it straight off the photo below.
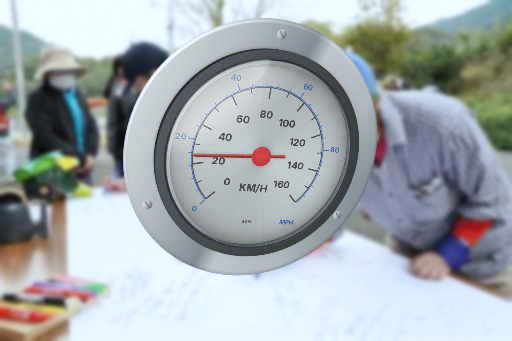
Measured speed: 25 km/h
